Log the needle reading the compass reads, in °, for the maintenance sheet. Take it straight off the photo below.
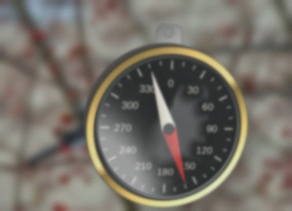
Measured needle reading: 160 °
